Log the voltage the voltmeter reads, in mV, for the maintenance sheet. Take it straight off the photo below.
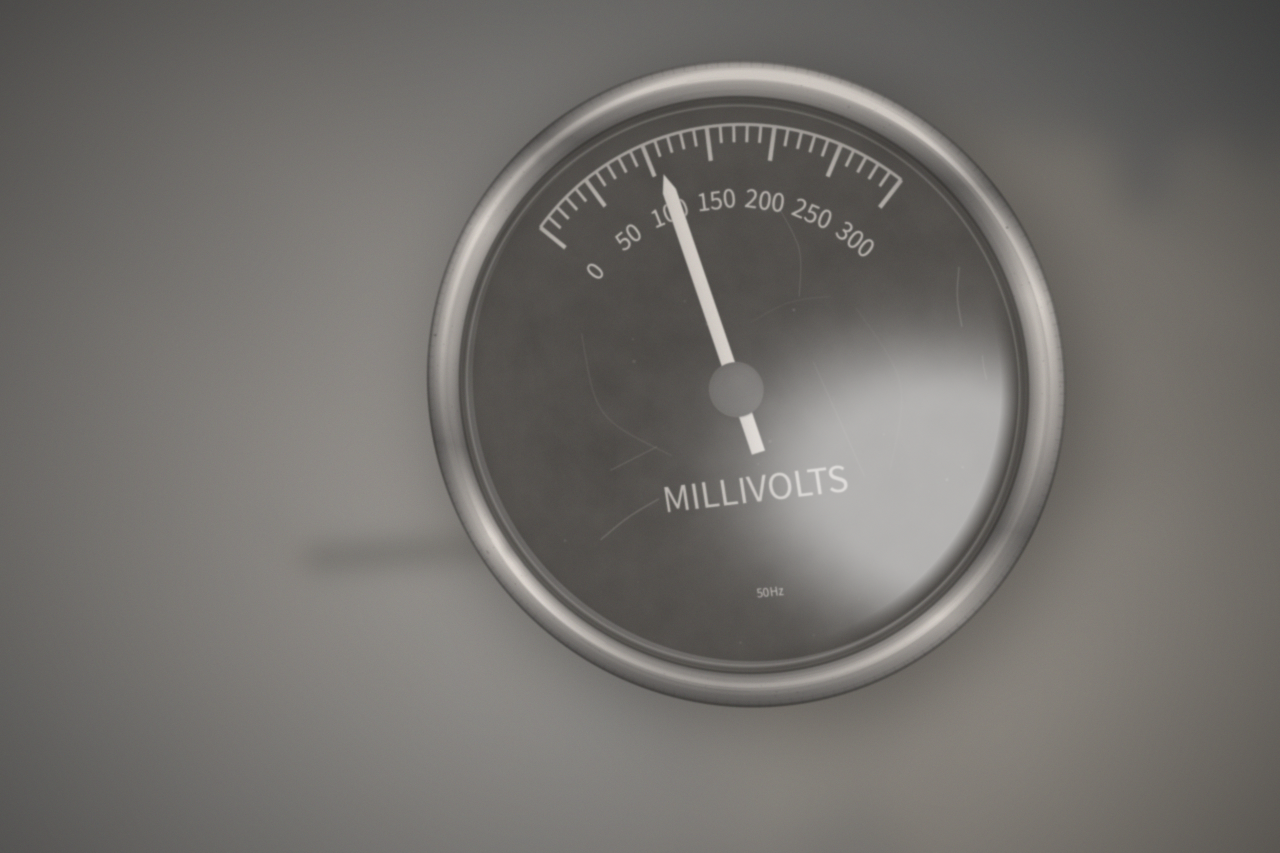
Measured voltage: 110 mV
